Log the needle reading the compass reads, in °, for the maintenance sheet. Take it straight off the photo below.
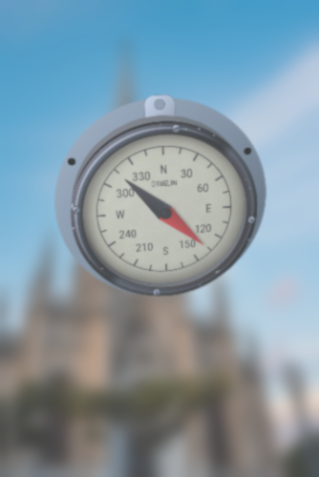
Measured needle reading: 135 °
